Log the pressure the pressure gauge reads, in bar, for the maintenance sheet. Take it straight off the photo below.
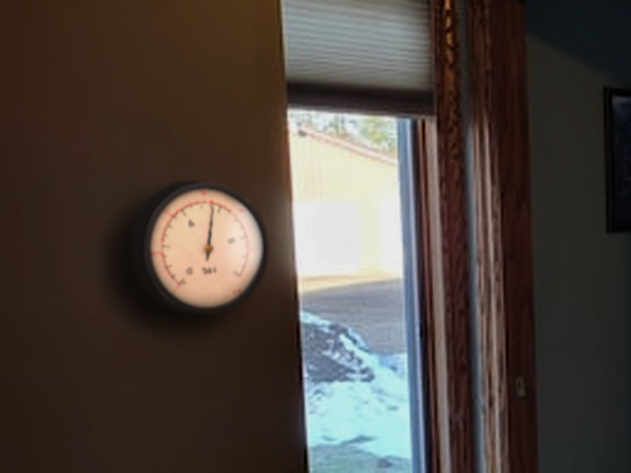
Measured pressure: 5.5 bar
